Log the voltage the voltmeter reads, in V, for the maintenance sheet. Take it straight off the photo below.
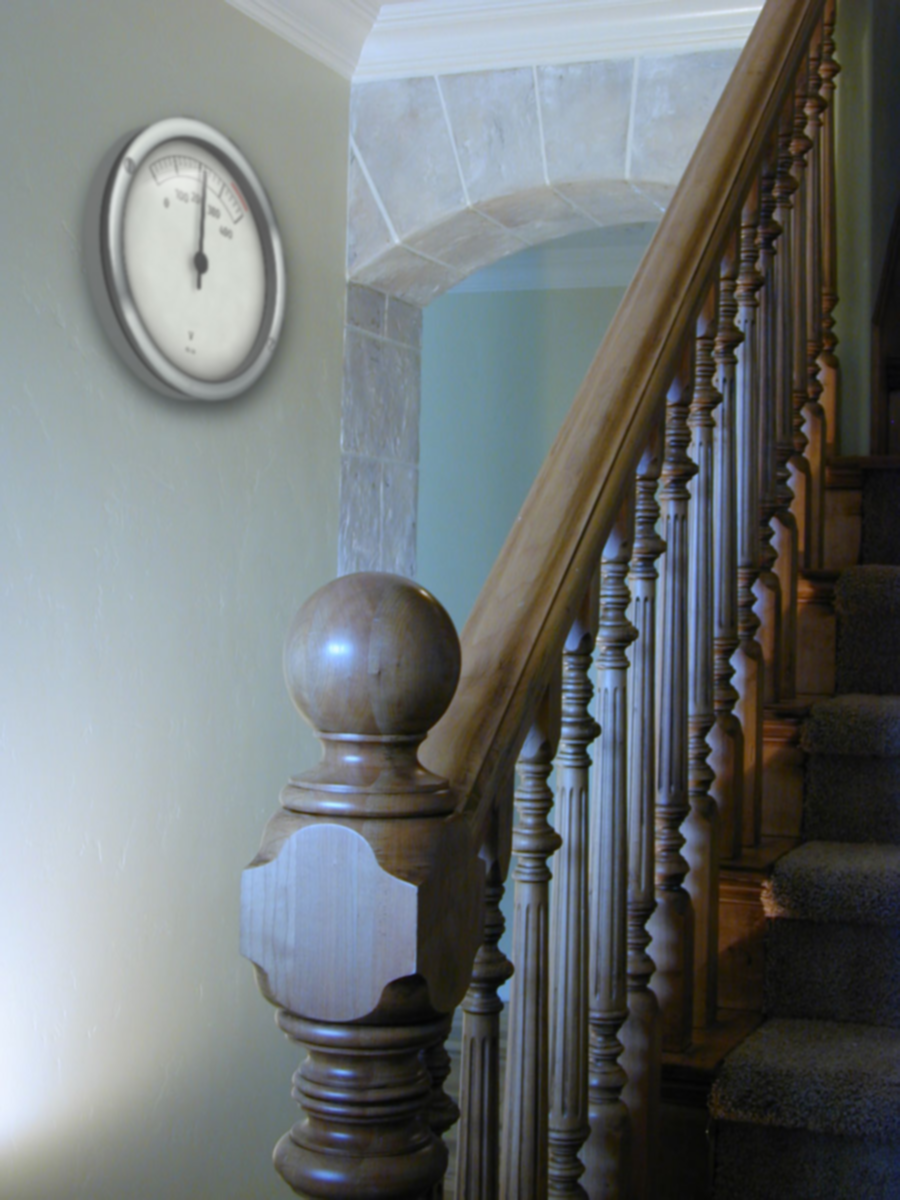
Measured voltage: 200 V
